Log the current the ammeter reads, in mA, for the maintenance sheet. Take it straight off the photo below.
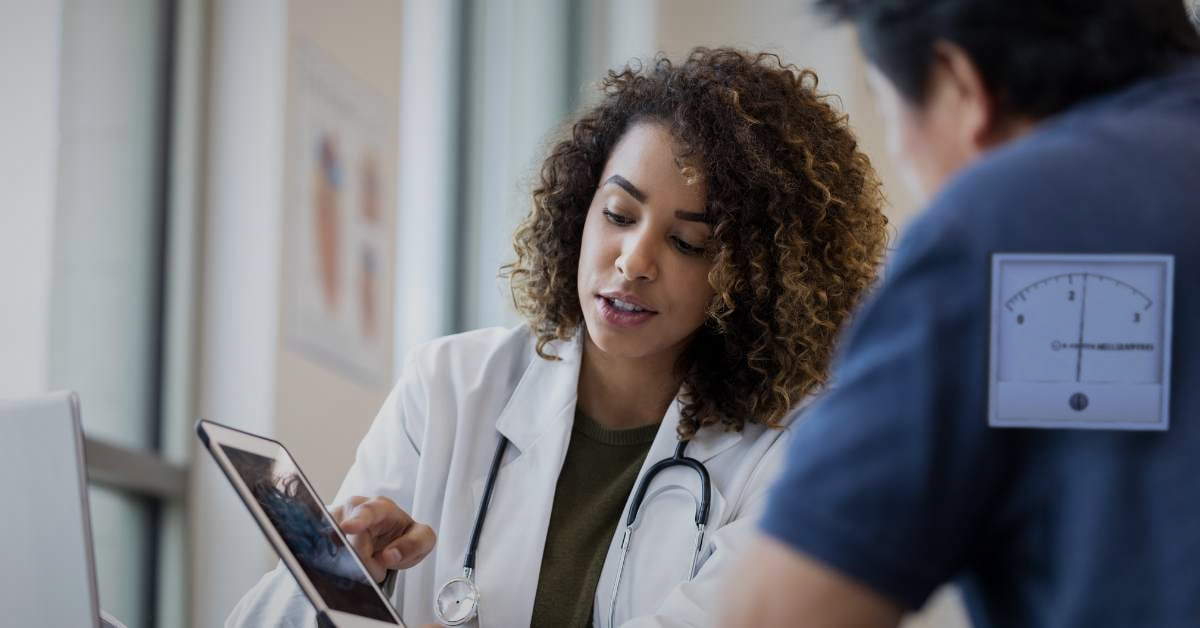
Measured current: 2.2 mA
